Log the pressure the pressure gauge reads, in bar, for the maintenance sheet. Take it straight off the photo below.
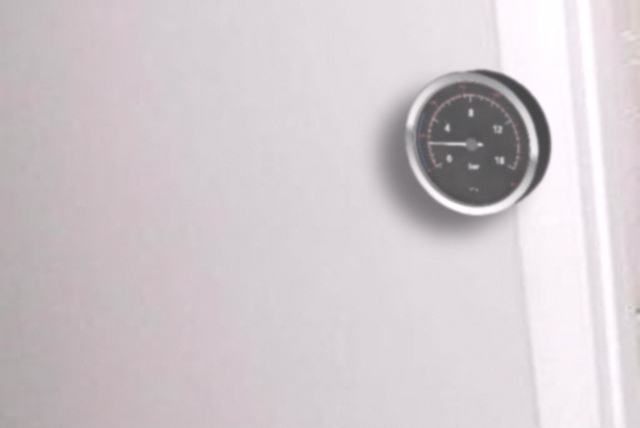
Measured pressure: 2 bar
